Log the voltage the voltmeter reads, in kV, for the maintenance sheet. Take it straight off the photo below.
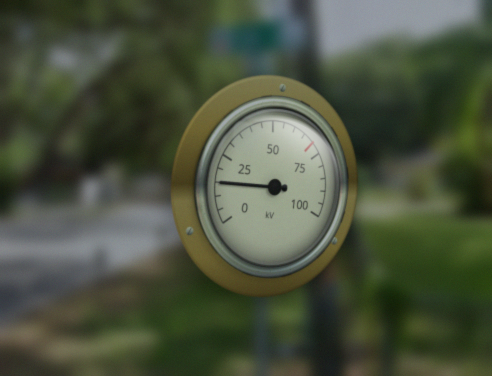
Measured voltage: 15 kV
